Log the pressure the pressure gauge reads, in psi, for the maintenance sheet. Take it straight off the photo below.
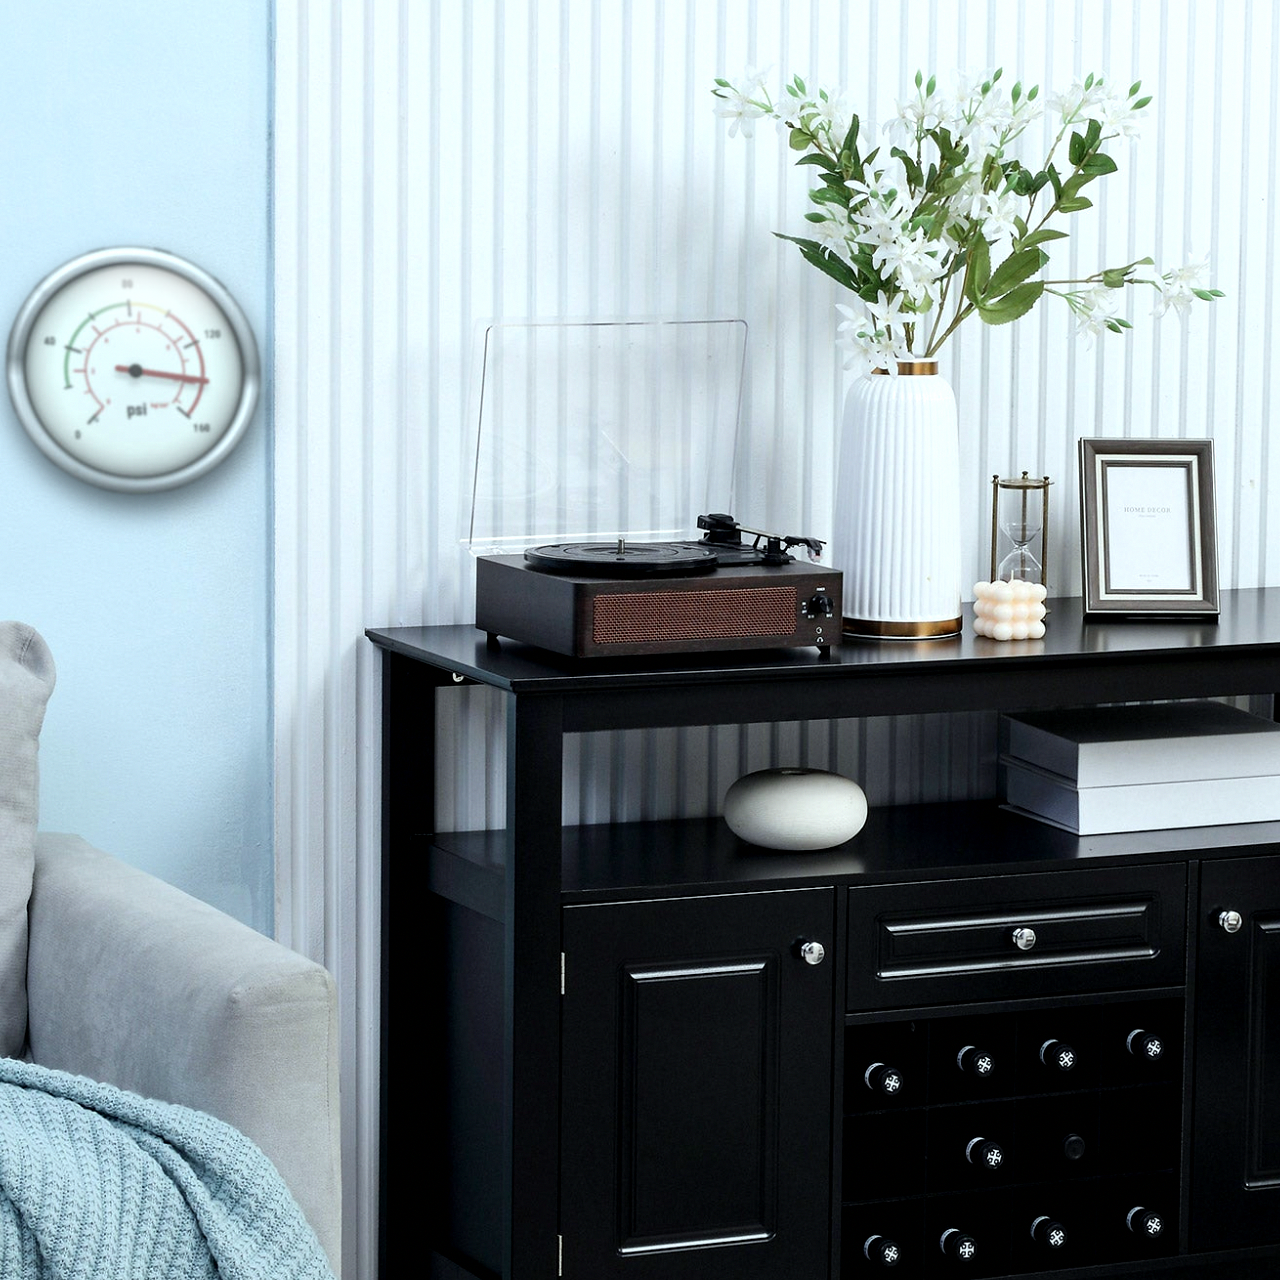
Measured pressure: 140 psi
